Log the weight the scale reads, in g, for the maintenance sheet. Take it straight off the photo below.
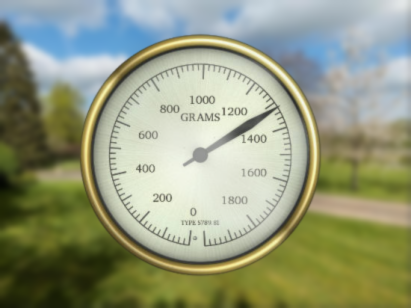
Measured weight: 1320 g
